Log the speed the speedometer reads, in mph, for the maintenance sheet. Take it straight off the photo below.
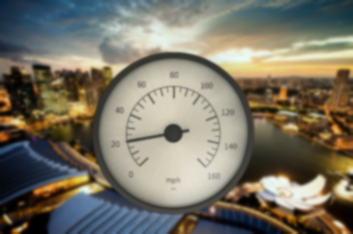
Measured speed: 20 mph
